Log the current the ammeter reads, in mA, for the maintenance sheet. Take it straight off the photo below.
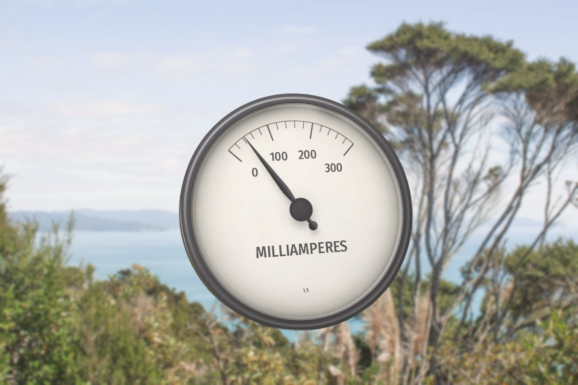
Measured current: 40 mA
